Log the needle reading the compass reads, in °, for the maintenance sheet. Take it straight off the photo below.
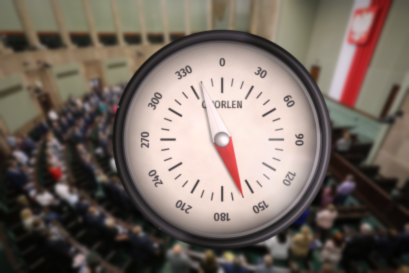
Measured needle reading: 160 °
